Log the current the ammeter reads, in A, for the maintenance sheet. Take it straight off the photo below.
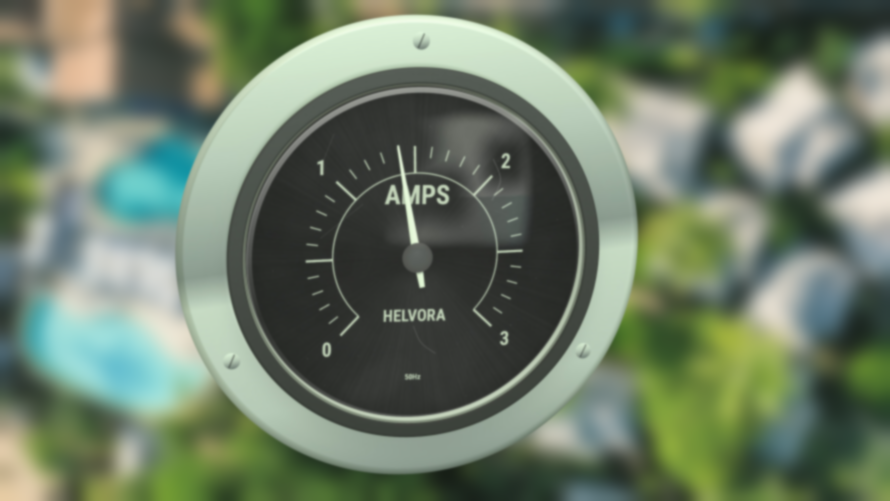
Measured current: 1.4 A
